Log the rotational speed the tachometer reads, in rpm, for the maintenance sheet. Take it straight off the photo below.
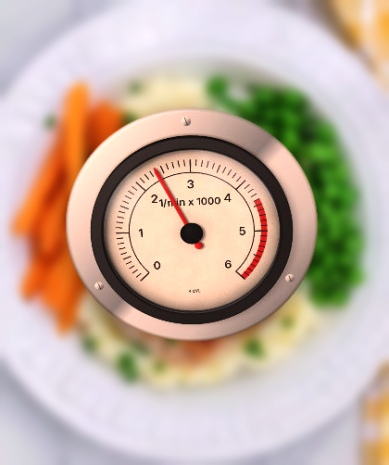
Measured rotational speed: 2400 rpm
